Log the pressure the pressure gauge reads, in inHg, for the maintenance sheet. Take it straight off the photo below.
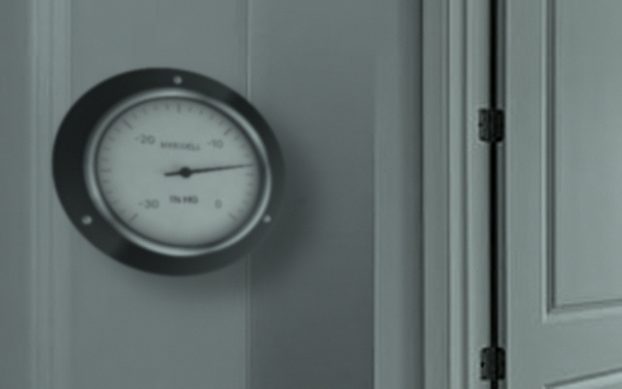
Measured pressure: -6 inHg
